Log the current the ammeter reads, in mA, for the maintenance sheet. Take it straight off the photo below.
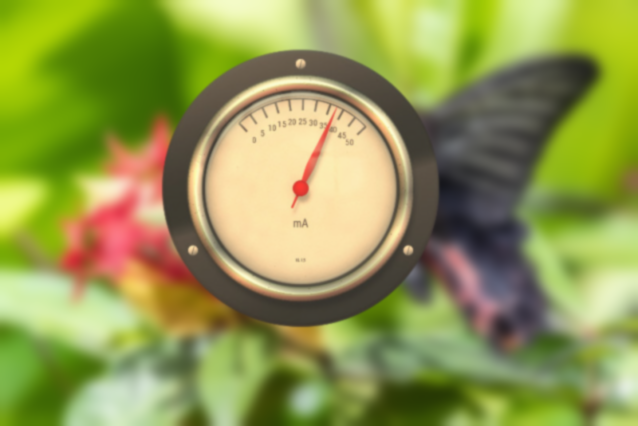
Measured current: 37.5 mA
